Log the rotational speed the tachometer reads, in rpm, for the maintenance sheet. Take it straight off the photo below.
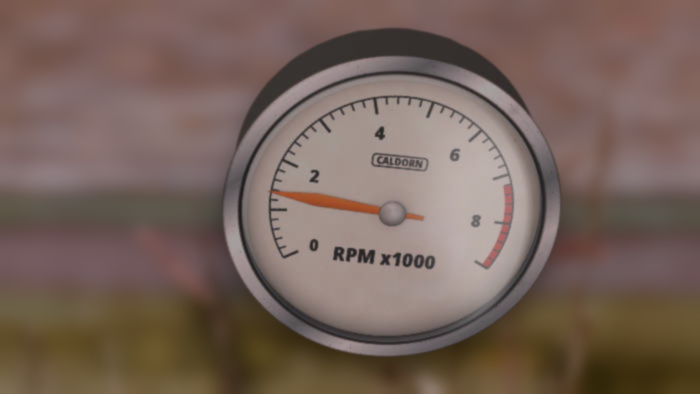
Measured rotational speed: 1400 rpm
